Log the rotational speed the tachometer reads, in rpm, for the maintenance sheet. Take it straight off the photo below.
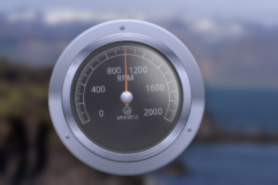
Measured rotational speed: 1000 rpm
